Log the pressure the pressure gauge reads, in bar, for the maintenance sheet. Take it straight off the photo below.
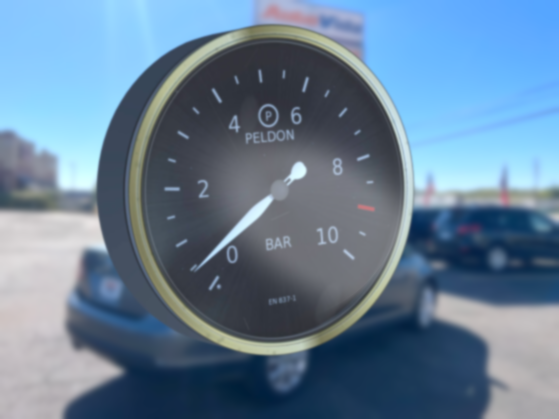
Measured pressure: 0.5 bar
